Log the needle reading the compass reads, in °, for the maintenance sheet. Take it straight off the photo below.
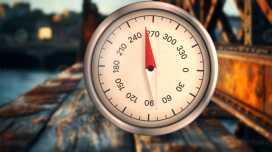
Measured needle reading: 260 °
